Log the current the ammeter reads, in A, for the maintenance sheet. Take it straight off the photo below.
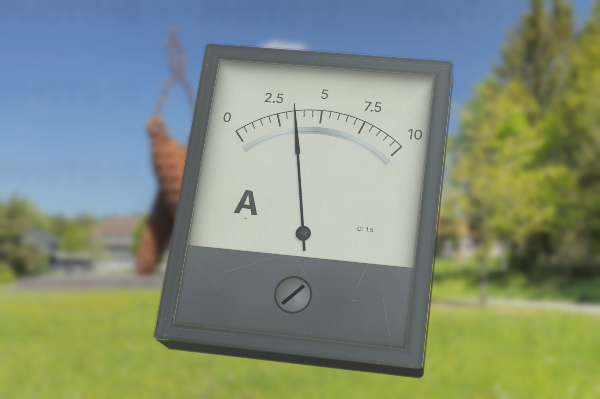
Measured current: 3.5 A
